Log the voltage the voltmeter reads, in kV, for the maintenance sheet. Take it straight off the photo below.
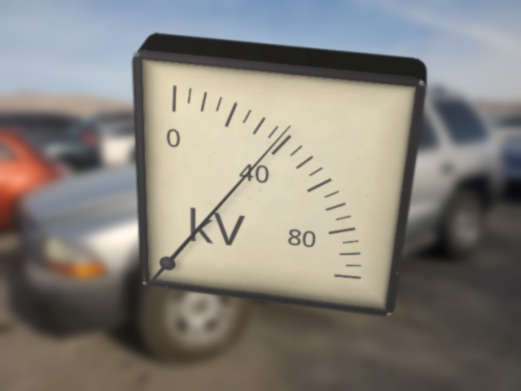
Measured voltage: 37.5 kV
